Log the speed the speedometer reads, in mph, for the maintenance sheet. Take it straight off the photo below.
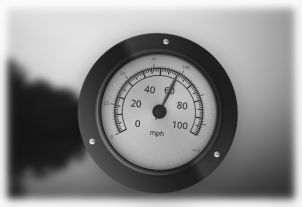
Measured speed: 60 mph
